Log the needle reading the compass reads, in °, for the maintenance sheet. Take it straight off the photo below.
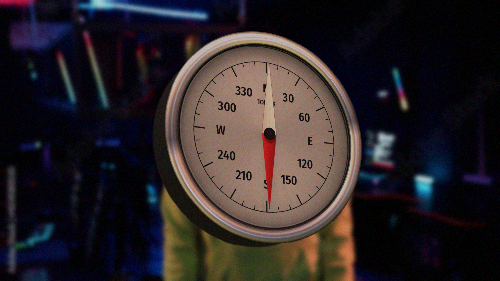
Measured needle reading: 180 °
